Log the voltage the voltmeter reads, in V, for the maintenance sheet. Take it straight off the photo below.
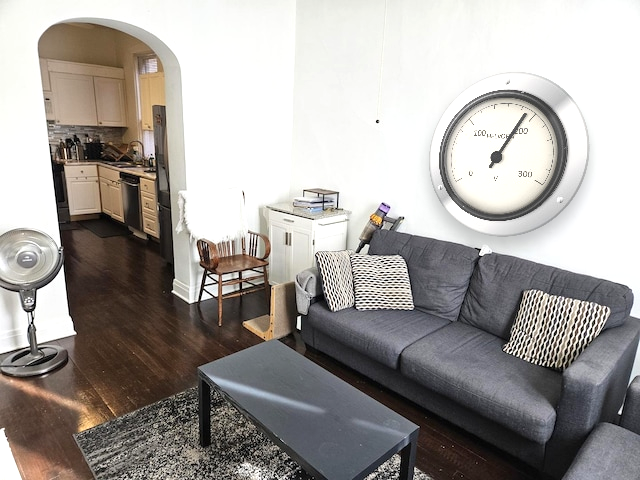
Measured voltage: 190 V
